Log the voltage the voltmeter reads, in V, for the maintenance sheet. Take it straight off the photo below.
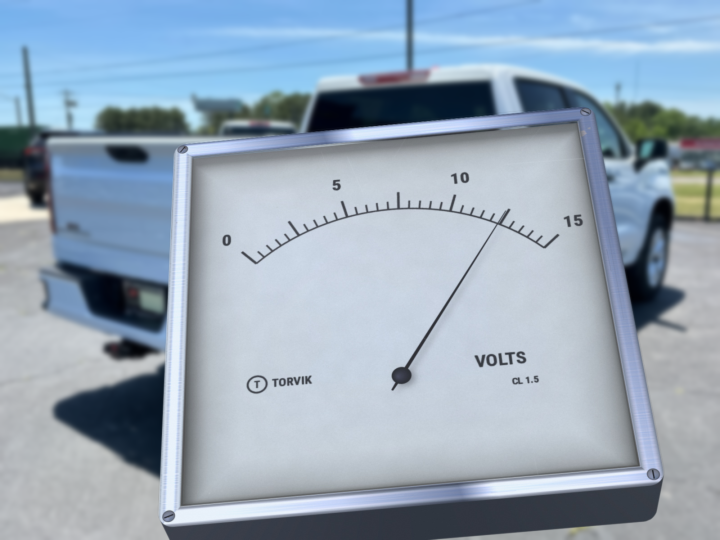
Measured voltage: 12.5 V
